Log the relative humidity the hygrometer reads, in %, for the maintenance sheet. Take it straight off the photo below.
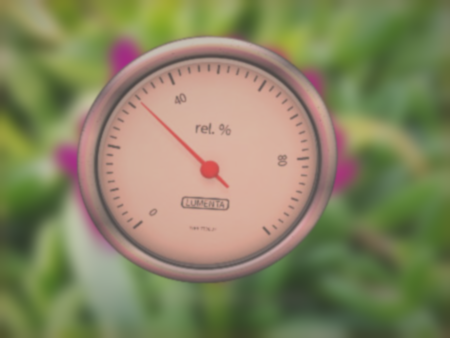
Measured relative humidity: 32 %
